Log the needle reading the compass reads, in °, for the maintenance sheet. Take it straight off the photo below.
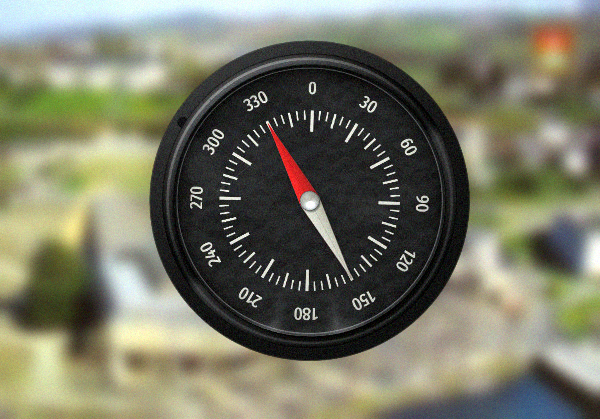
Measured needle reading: 330 °
